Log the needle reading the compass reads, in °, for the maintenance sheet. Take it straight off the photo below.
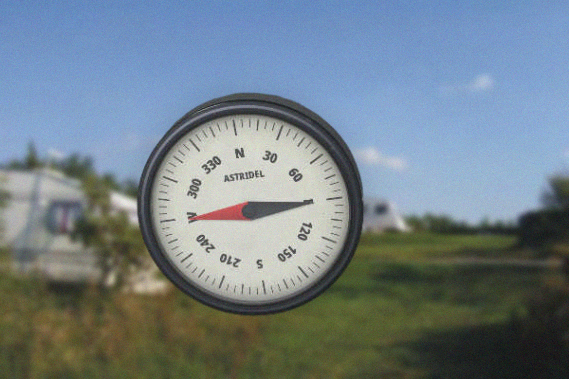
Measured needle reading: 270 °
